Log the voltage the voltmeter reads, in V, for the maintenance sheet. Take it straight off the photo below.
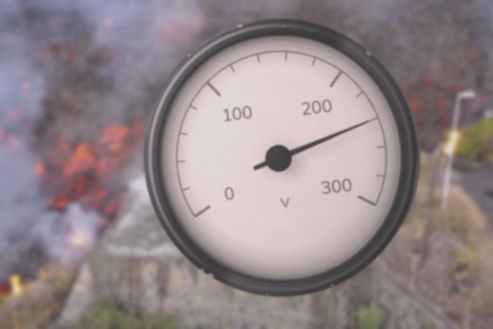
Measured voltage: 240 V
